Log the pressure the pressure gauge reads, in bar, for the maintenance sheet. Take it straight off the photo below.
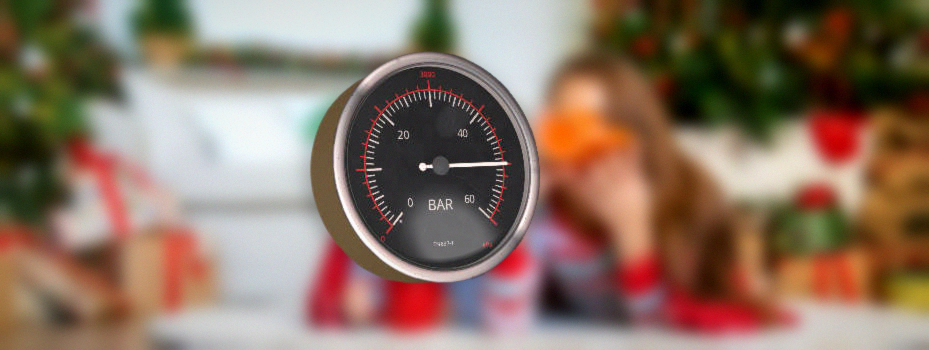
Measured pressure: 50 bar
